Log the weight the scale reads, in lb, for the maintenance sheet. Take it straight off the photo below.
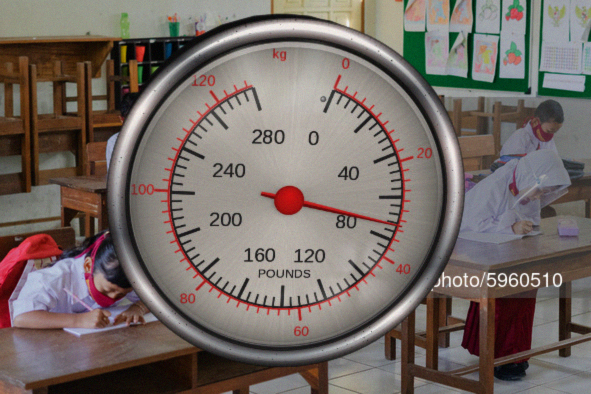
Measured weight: 72 lb
